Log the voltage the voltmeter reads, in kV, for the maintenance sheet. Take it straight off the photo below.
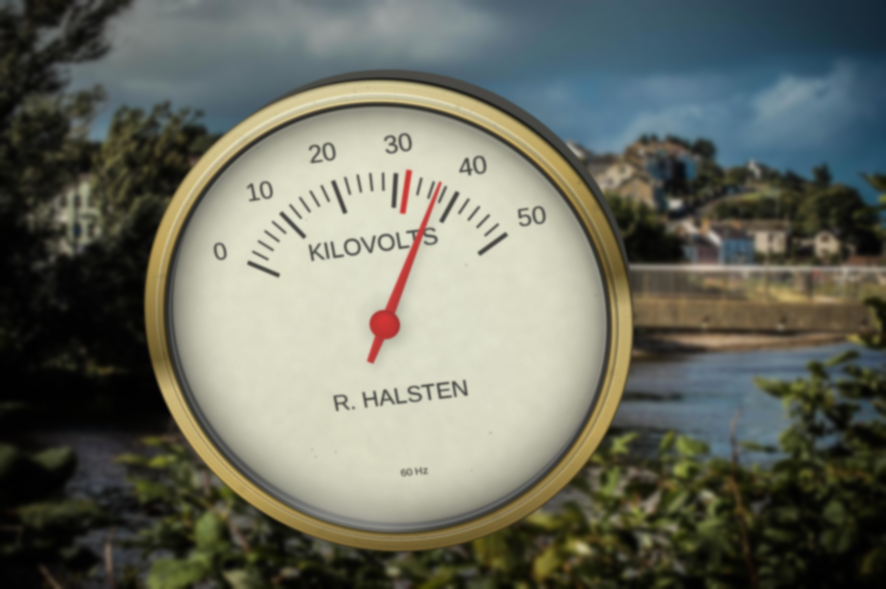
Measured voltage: 37 kV
